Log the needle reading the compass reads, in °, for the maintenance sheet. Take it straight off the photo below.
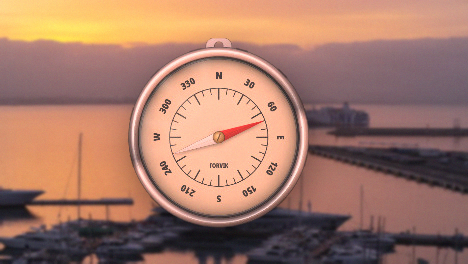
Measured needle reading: 70 °
